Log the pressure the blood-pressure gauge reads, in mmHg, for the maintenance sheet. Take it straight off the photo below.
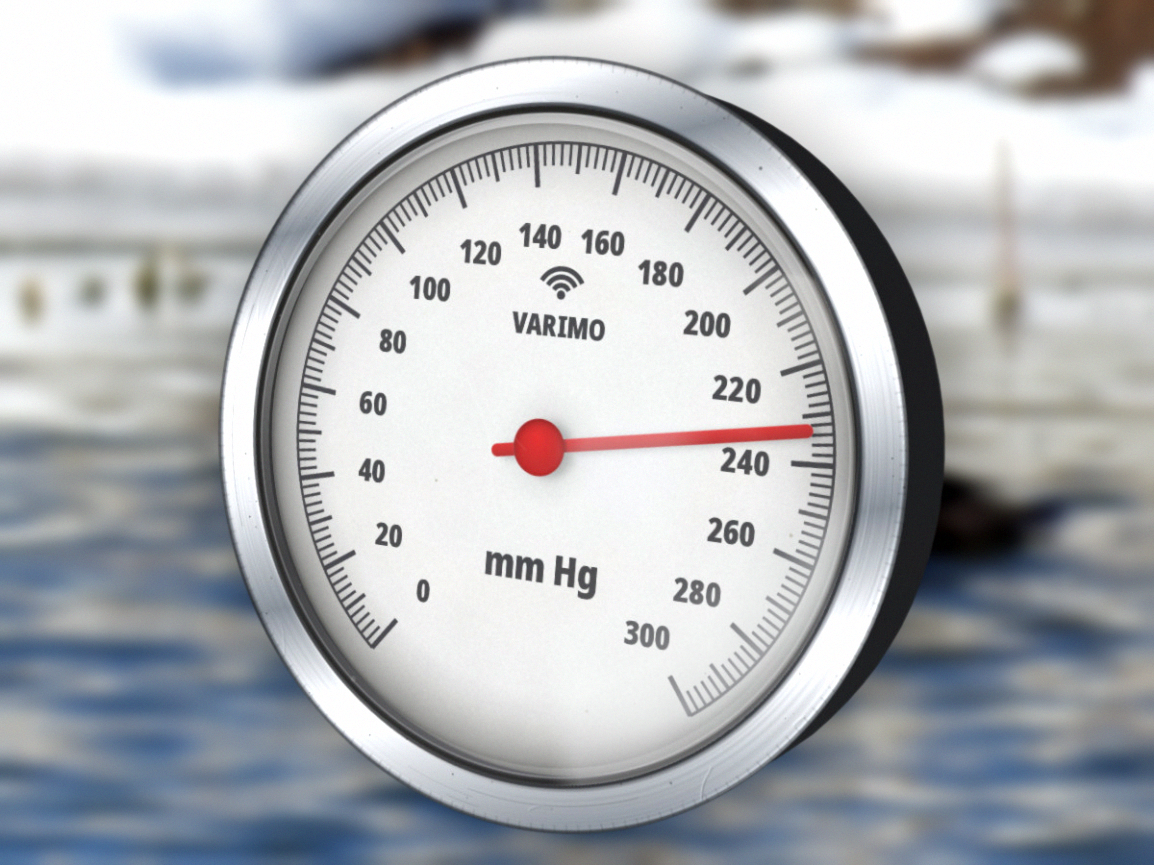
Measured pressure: 233 mmHg
